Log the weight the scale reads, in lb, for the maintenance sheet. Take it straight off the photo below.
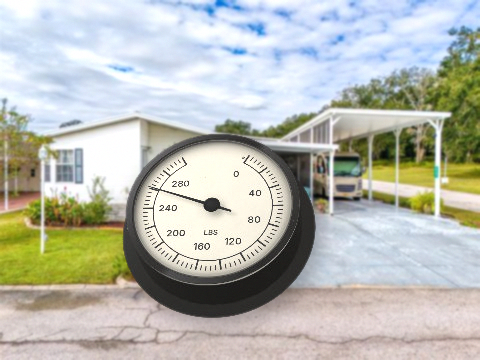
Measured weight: 260 lb
